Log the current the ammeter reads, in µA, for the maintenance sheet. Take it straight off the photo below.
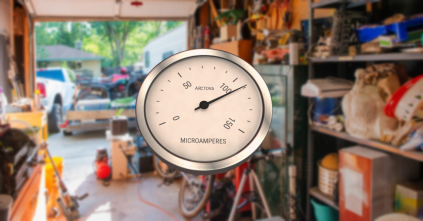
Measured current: 110 µA
